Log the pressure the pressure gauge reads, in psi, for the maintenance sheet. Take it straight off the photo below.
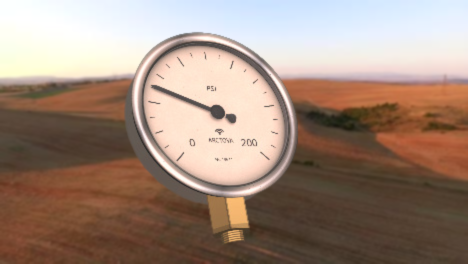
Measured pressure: 50 psi
